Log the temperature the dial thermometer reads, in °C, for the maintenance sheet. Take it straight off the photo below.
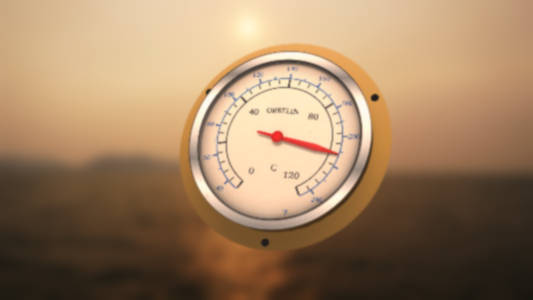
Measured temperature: 100 °C
